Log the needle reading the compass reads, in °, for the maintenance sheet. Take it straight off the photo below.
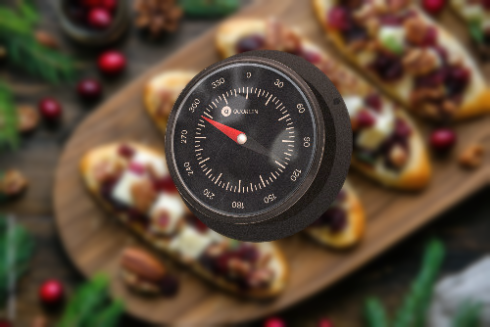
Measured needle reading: 295 °
